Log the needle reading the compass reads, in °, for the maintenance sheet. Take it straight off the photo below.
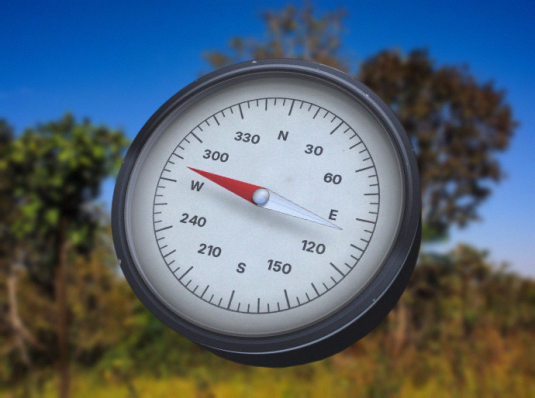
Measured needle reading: 280 °
